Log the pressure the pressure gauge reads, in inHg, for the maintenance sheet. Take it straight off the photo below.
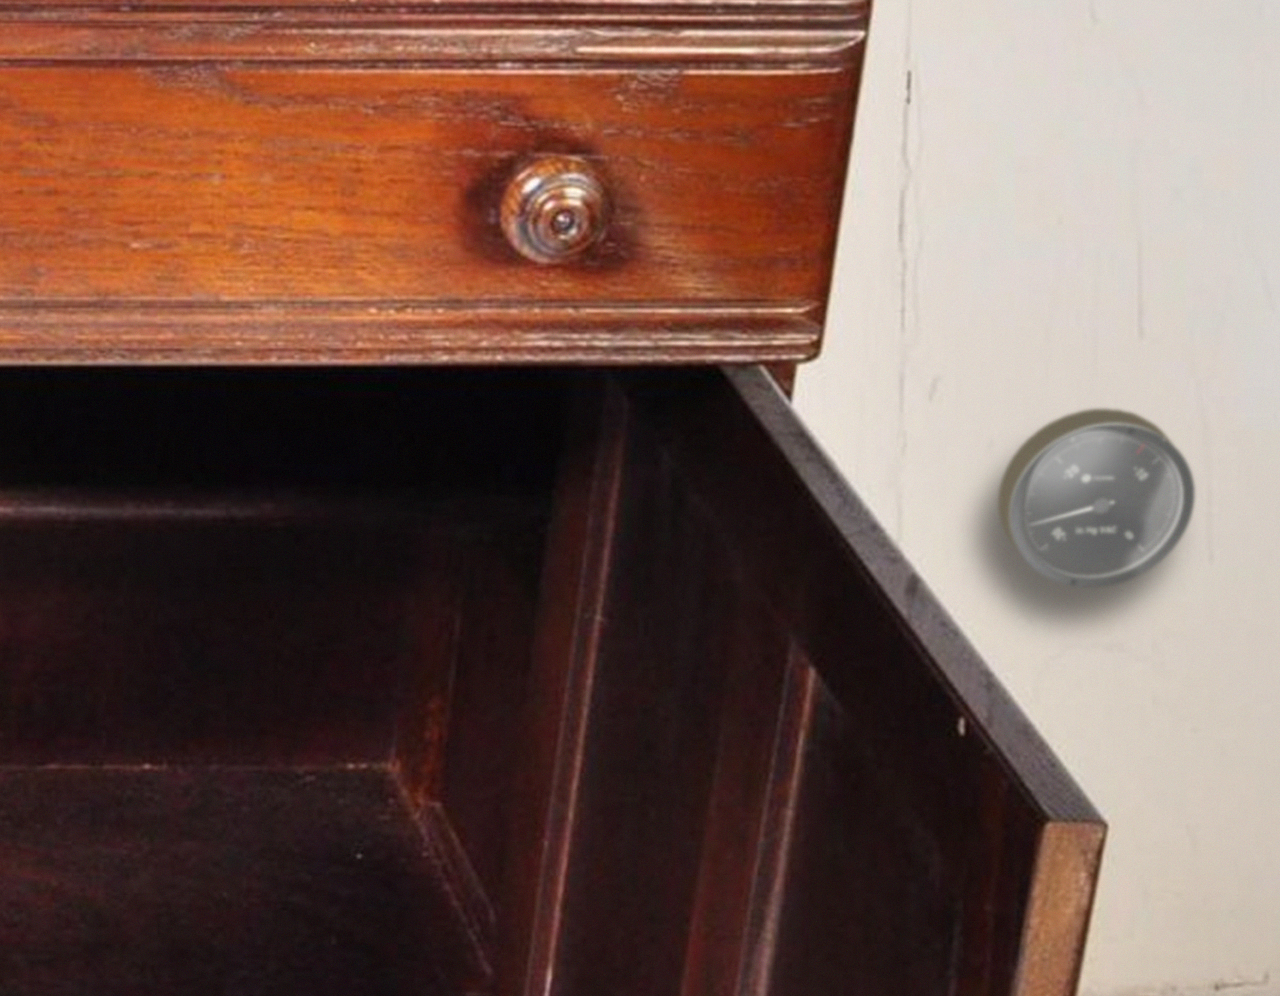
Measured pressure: -27 inHg
